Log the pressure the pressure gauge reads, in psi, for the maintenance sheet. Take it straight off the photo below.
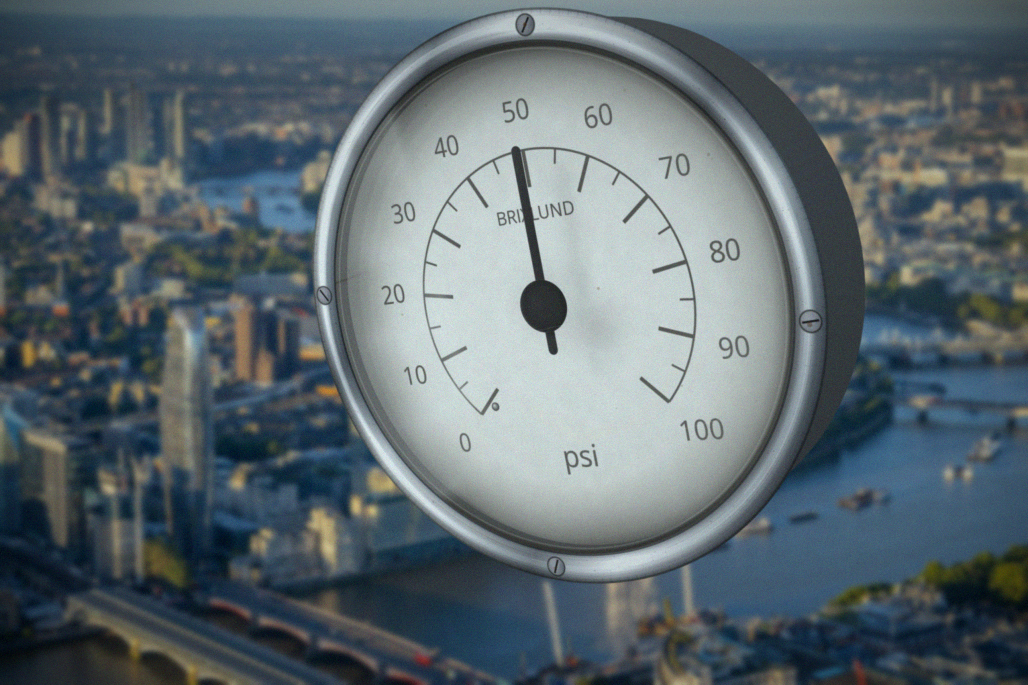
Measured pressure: 50 psi
